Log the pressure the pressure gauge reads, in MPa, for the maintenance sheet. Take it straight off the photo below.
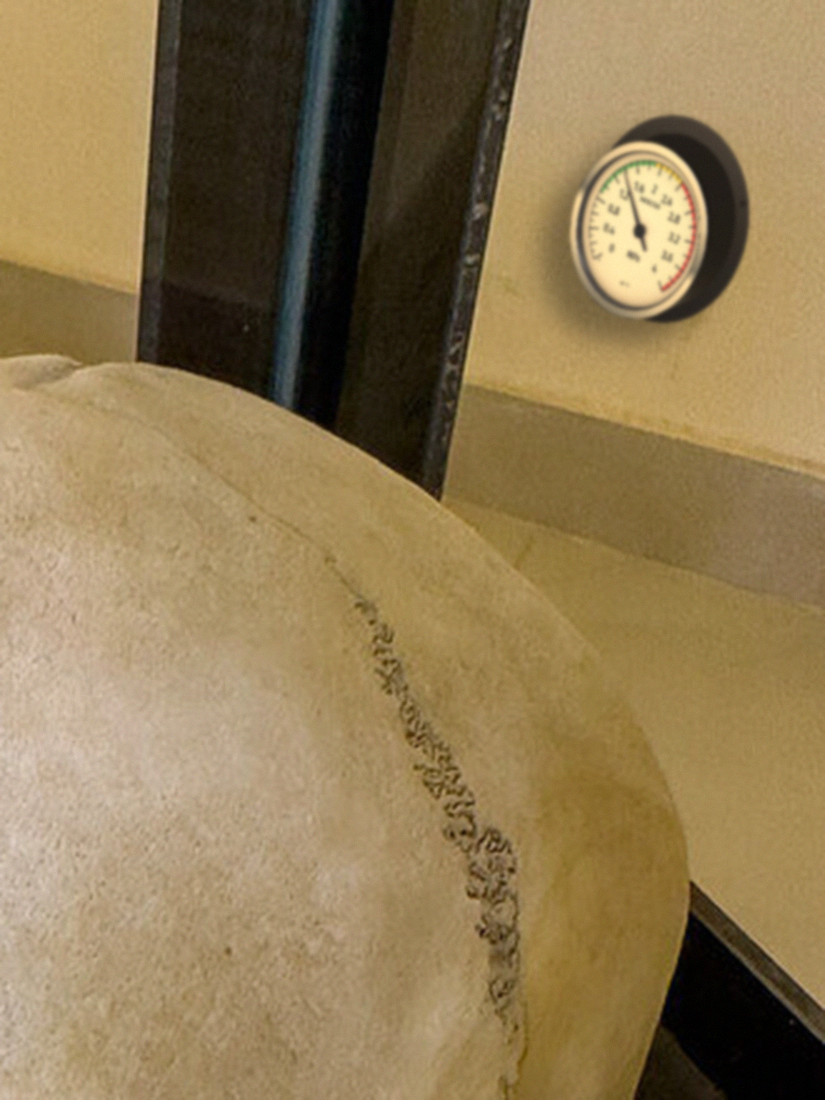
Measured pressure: 1.4 MPa
